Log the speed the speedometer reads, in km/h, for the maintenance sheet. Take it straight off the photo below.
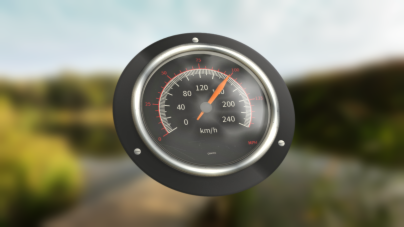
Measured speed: 160 km/h
